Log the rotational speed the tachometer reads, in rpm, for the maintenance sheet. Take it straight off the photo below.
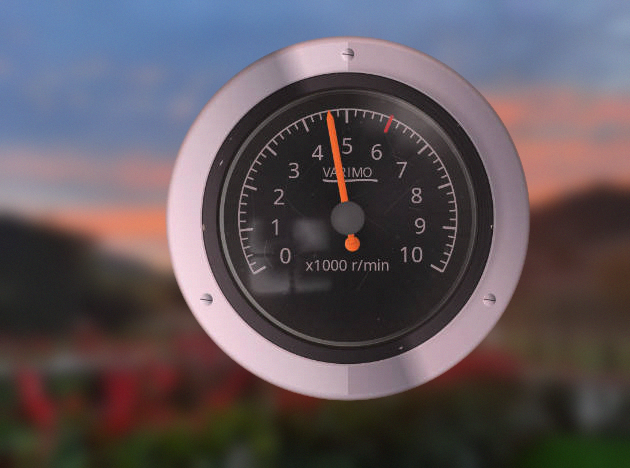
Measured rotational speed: 4600 rpm
